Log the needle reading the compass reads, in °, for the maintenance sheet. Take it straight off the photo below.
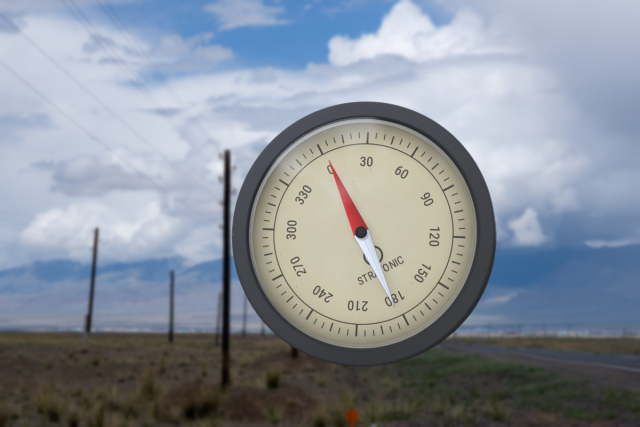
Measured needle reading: 2.5 °
